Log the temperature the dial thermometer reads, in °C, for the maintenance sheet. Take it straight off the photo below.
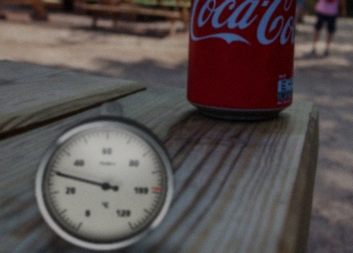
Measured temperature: 30 °C
